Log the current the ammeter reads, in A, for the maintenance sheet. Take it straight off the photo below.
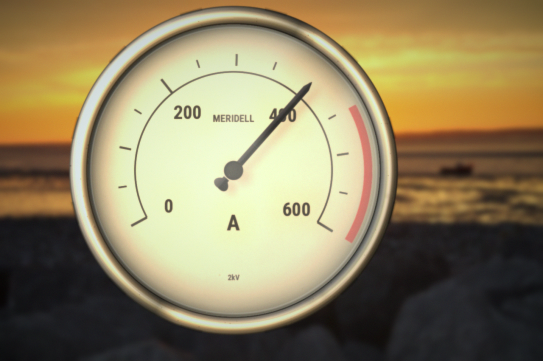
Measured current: 400 A
